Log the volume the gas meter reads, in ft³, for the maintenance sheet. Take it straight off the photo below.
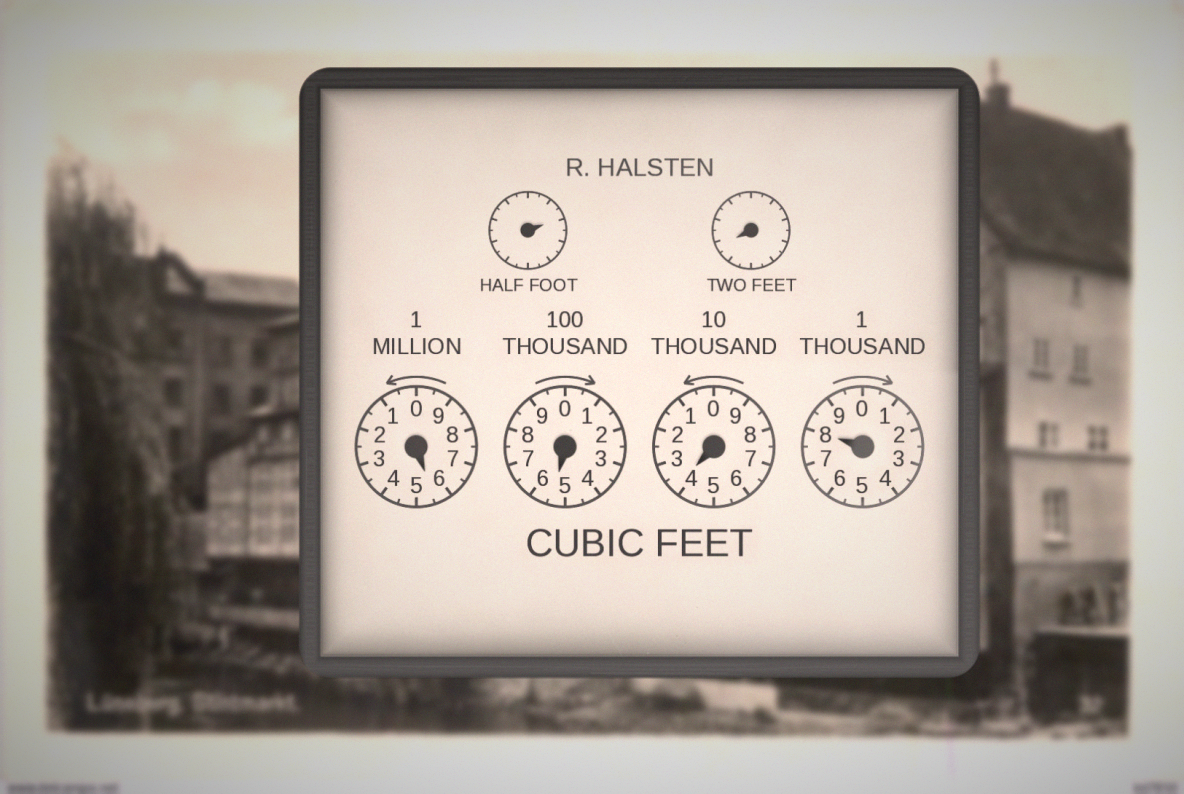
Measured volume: 553800 ft³
